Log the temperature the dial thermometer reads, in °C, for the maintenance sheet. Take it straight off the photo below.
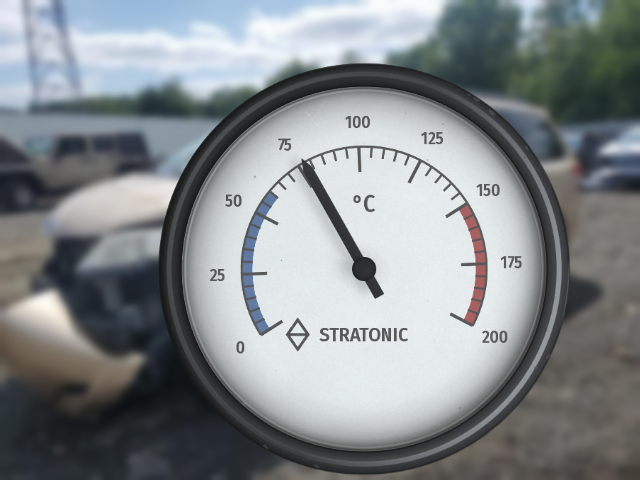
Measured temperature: 77.5 °C
